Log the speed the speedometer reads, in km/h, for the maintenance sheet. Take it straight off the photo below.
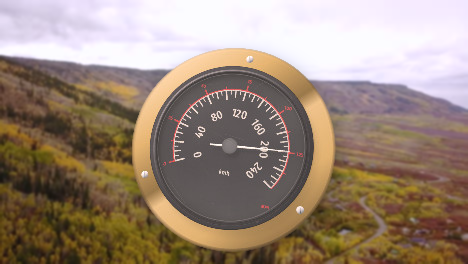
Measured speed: 200 km/h
